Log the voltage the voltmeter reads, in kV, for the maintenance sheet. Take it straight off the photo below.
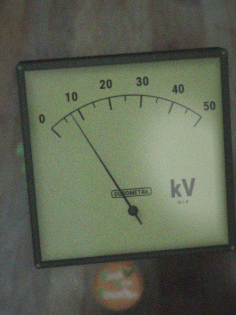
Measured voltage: 7.5 kV
